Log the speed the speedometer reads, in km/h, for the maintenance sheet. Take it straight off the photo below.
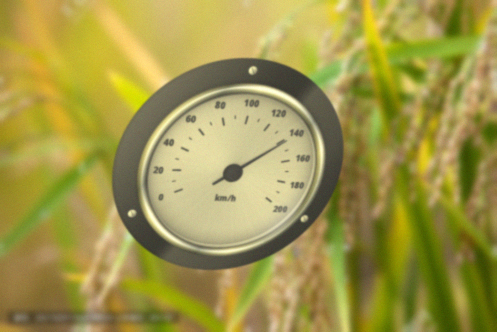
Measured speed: 140 km/h
